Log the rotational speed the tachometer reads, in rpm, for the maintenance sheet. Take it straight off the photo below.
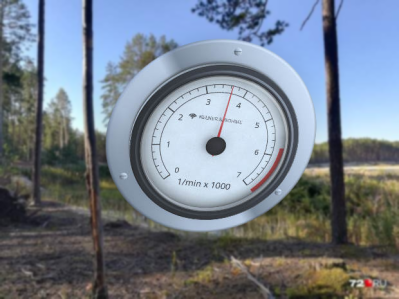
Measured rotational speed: 3600 rpm
